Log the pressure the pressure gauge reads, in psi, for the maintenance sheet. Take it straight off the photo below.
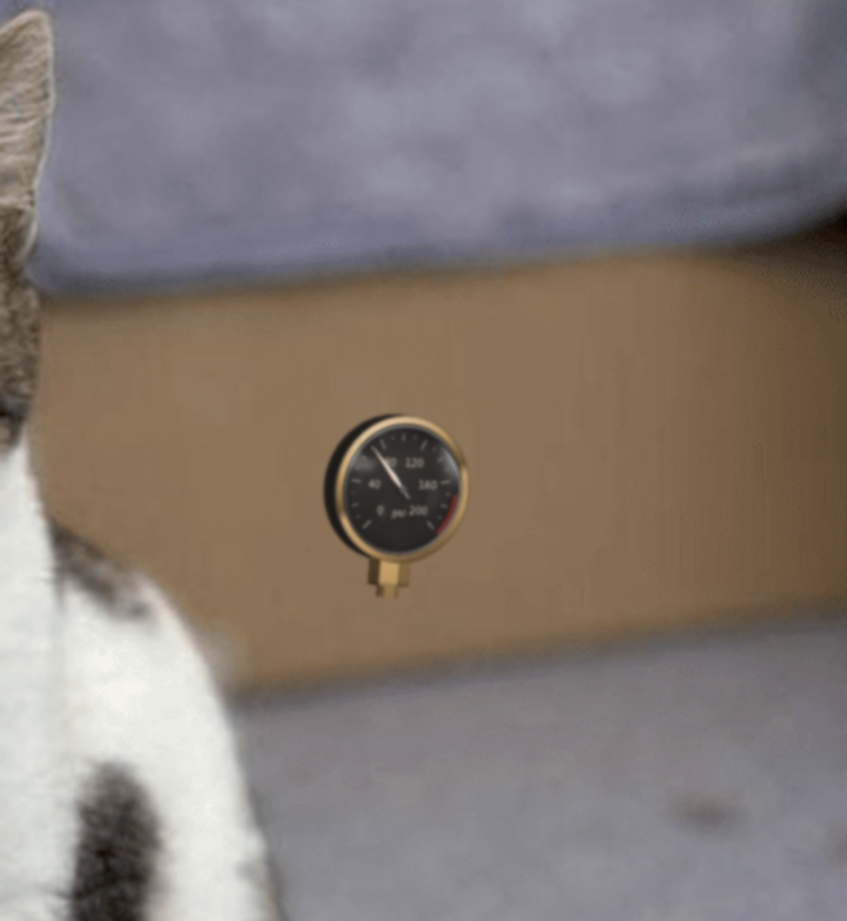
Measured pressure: 70 psi
